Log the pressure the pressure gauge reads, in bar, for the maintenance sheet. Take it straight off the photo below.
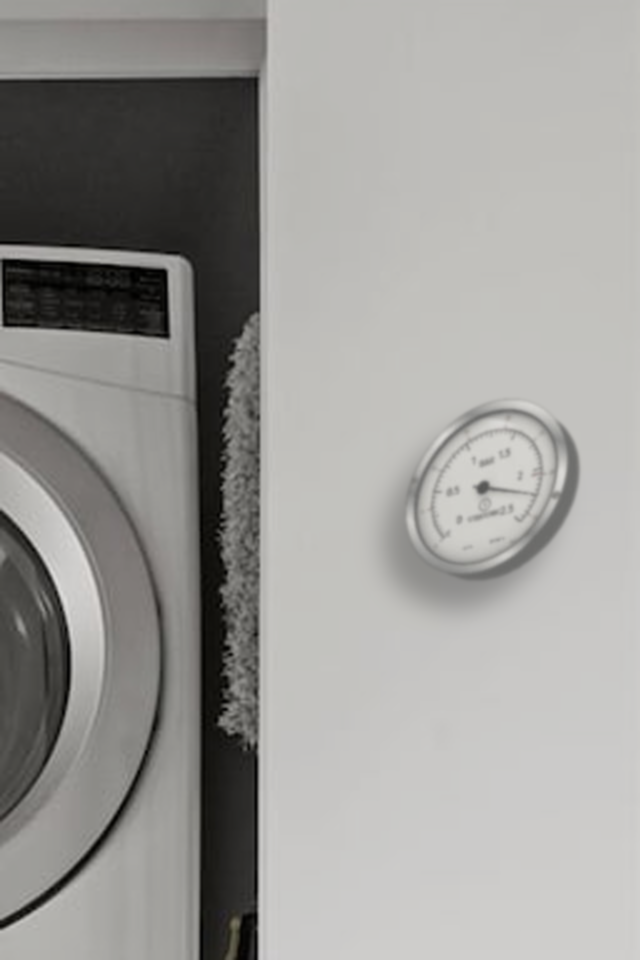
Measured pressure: 2.25 bar
